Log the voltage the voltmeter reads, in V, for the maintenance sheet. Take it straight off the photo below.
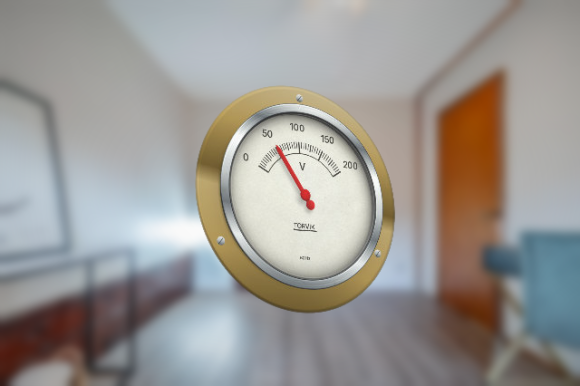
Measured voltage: 50 V
